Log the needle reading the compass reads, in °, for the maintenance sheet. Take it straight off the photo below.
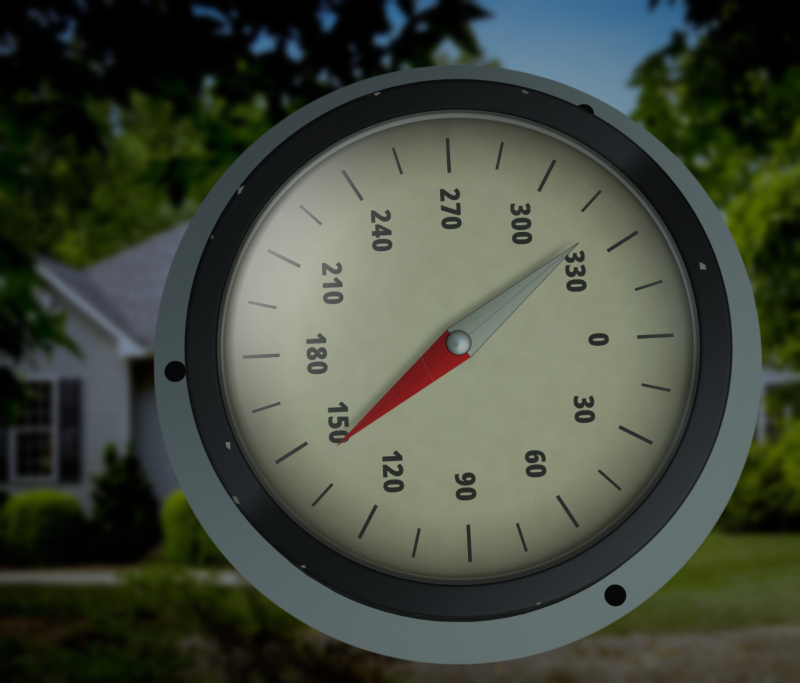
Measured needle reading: 142.5 °
